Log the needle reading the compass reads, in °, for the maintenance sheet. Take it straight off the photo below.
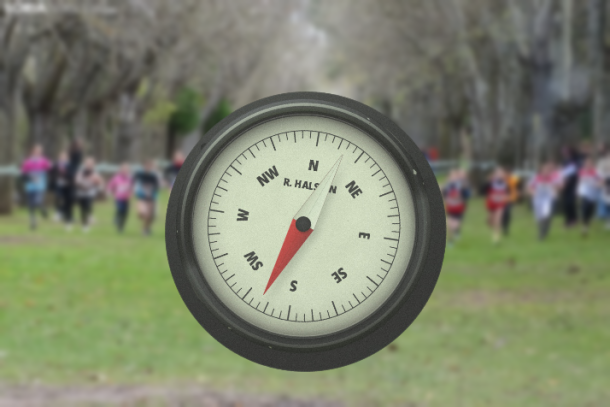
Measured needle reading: 200 °
